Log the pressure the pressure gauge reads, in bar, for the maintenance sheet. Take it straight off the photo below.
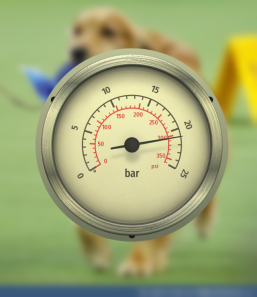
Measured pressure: 21 bar
